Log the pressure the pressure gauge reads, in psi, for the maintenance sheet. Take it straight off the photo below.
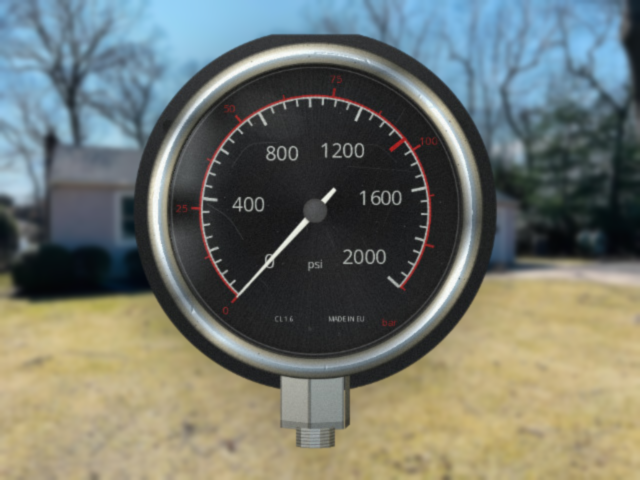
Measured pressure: 0 psi
